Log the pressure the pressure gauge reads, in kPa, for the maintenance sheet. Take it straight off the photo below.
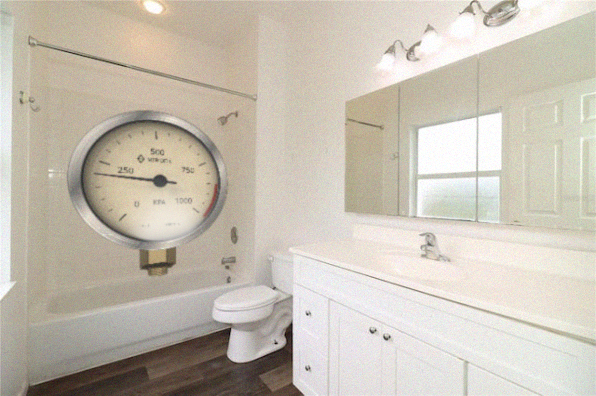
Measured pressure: 200 kPa
